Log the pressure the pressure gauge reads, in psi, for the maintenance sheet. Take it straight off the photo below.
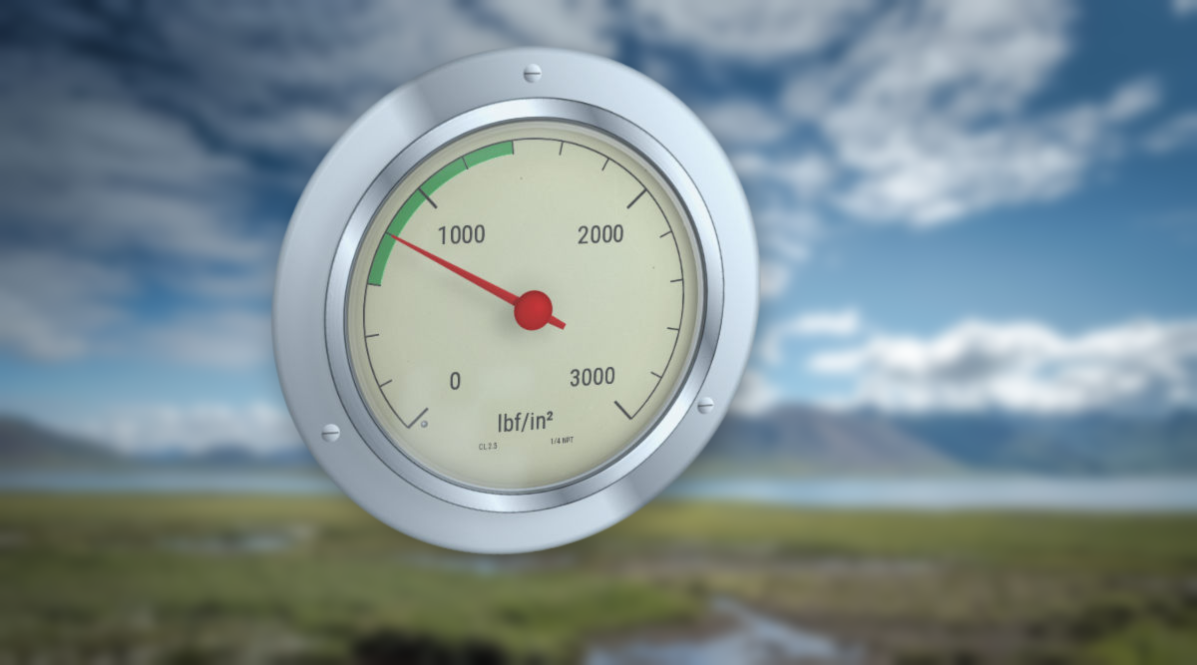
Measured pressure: 800 psi
